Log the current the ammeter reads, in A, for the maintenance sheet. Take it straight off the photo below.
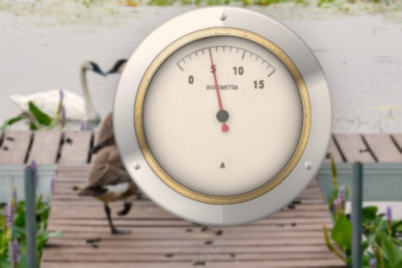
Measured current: 5 A
